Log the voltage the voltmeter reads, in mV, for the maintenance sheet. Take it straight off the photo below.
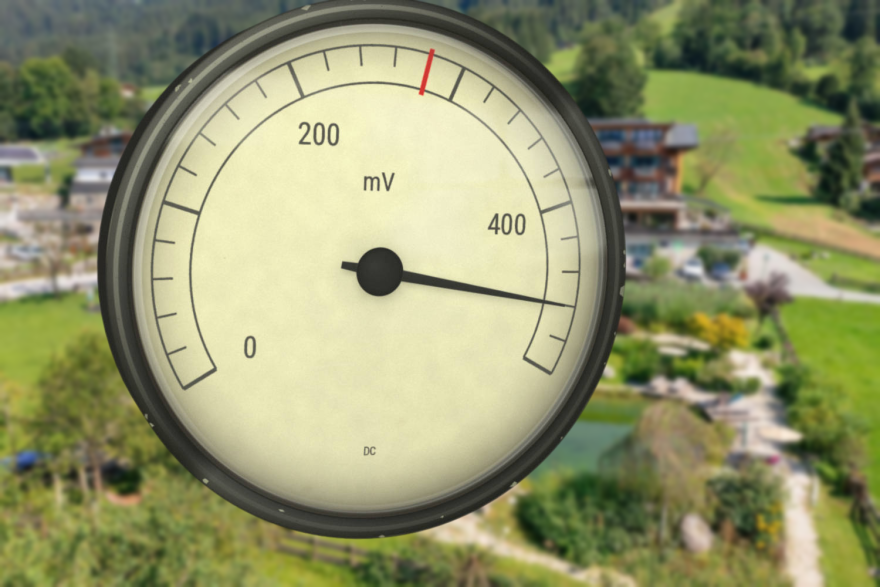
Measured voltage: 460 mV
